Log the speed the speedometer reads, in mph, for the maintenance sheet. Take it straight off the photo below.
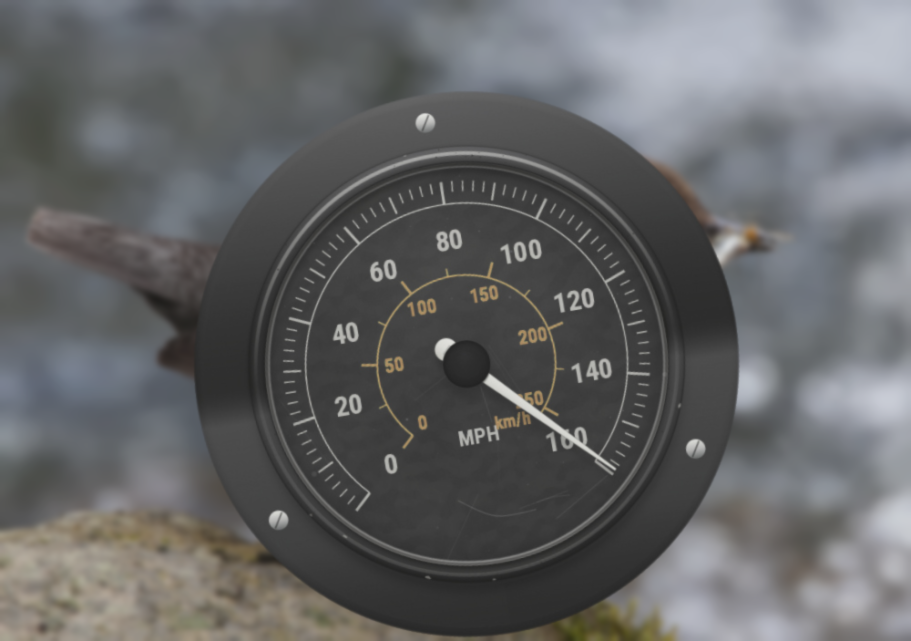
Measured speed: 159 mph
